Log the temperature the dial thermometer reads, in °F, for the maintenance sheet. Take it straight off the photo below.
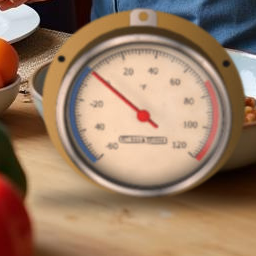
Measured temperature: 0 °F
